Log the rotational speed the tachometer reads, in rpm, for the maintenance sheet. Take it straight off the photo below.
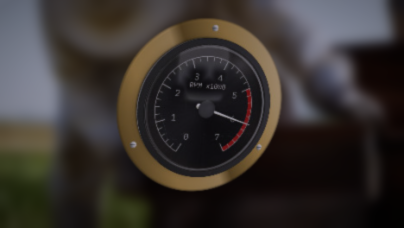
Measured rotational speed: 6000 rpm
